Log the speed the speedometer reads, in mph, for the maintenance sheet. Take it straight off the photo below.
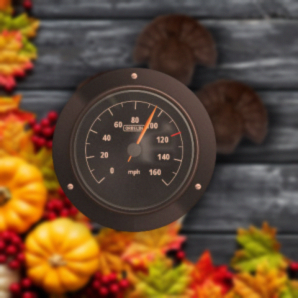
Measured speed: 95 mph
